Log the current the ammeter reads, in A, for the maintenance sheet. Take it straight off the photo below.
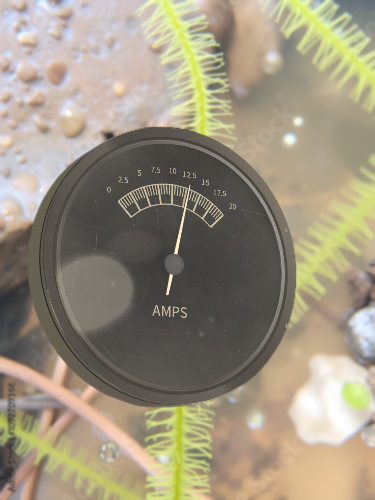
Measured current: 12.5 A
